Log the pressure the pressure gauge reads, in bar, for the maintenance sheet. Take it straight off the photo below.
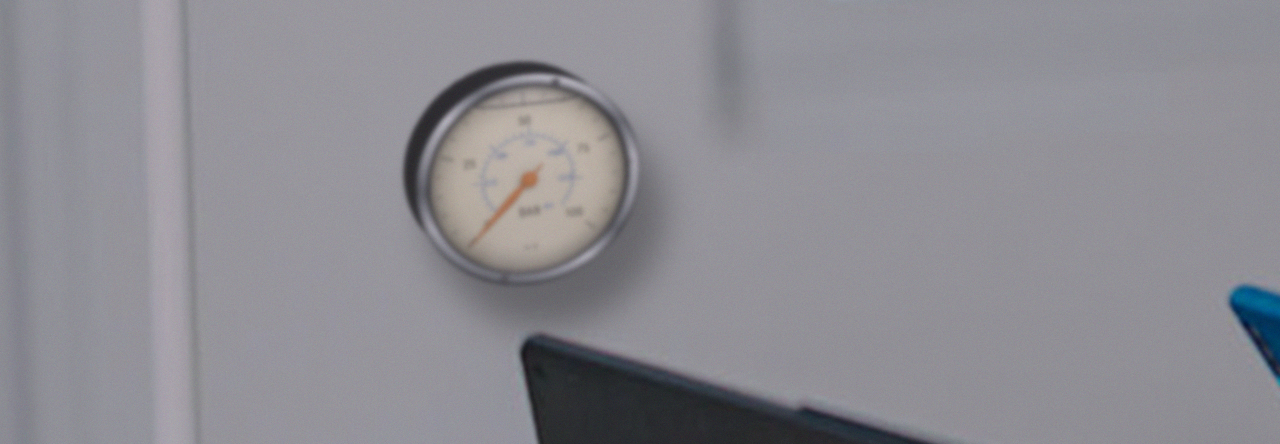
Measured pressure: 0 bar
